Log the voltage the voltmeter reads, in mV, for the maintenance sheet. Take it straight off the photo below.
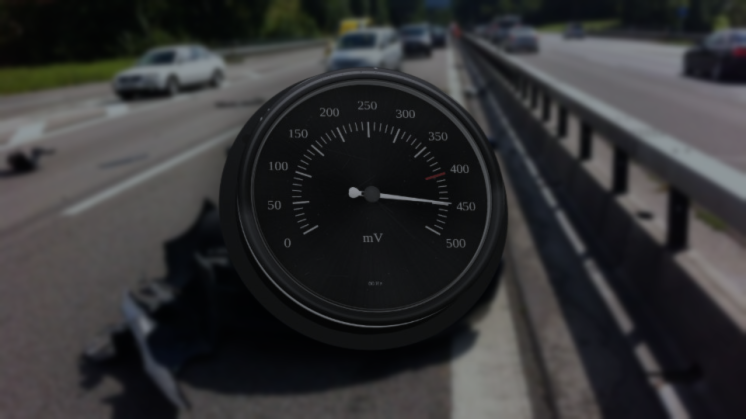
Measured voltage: 450 mV
